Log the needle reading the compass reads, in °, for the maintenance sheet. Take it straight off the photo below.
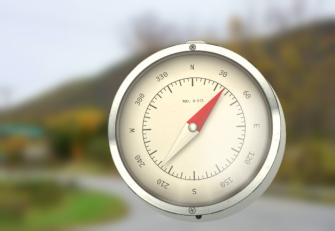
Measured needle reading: 40 °
